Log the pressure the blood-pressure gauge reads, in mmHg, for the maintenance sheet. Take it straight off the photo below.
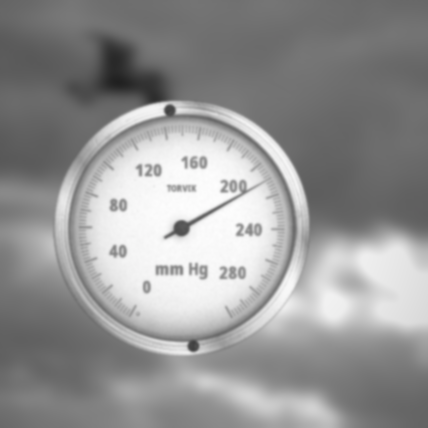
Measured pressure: 210 mmHg
